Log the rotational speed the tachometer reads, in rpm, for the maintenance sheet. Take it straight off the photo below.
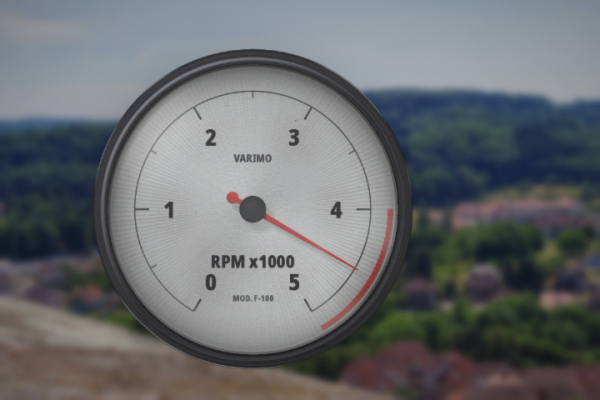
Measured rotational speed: 4500 rpm
